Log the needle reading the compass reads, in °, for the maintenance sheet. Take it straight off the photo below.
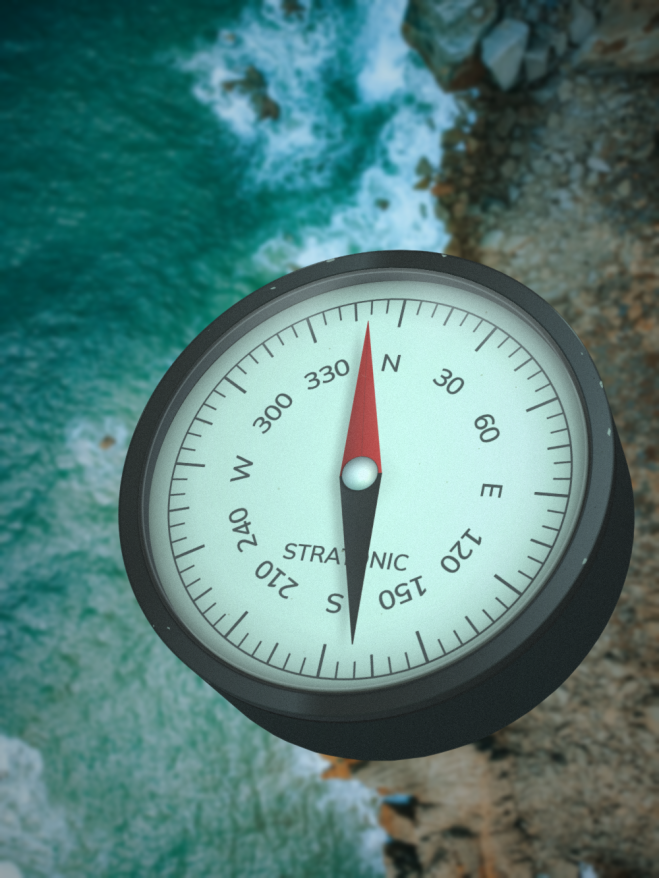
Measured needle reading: 350 °
